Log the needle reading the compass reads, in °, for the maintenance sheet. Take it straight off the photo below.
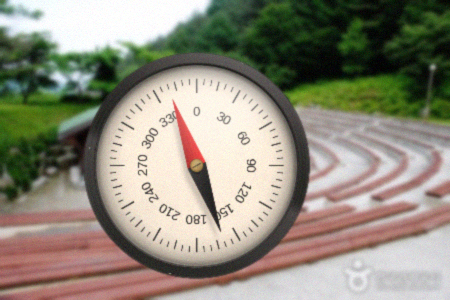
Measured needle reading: 340 °
